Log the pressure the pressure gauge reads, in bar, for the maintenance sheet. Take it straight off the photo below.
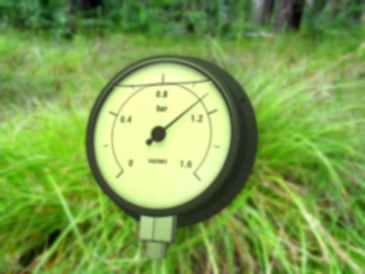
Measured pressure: 1.1 bar
